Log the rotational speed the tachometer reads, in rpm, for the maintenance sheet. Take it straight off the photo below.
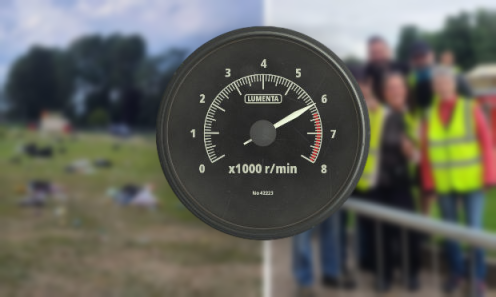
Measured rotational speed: 6000 rpm
